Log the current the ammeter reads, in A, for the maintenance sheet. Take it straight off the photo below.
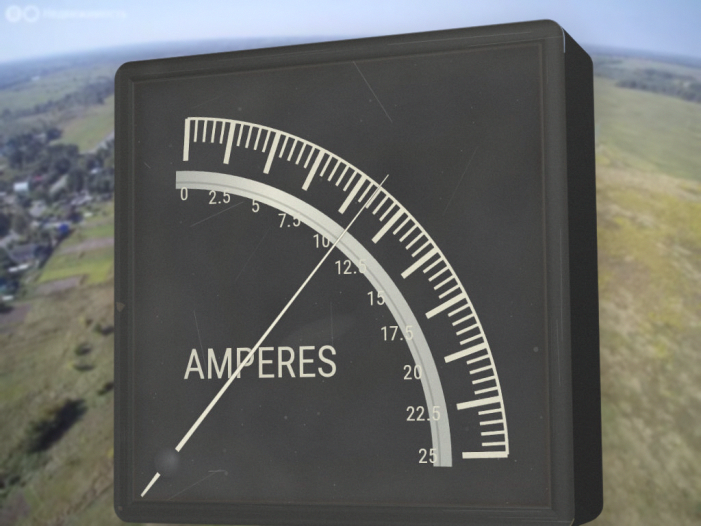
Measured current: 11 A
